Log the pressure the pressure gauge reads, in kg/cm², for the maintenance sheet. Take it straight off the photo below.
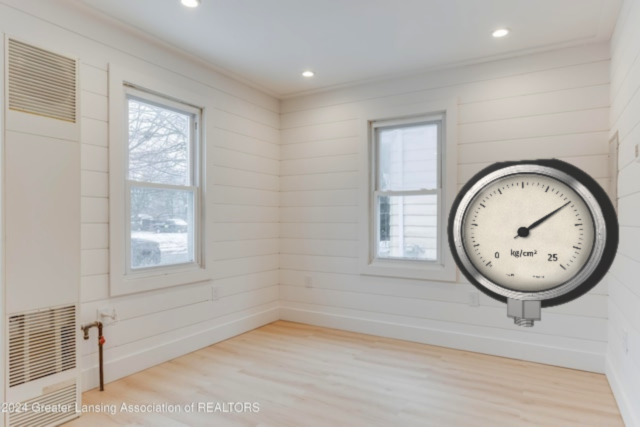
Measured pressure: 17.5 kg/cm²
